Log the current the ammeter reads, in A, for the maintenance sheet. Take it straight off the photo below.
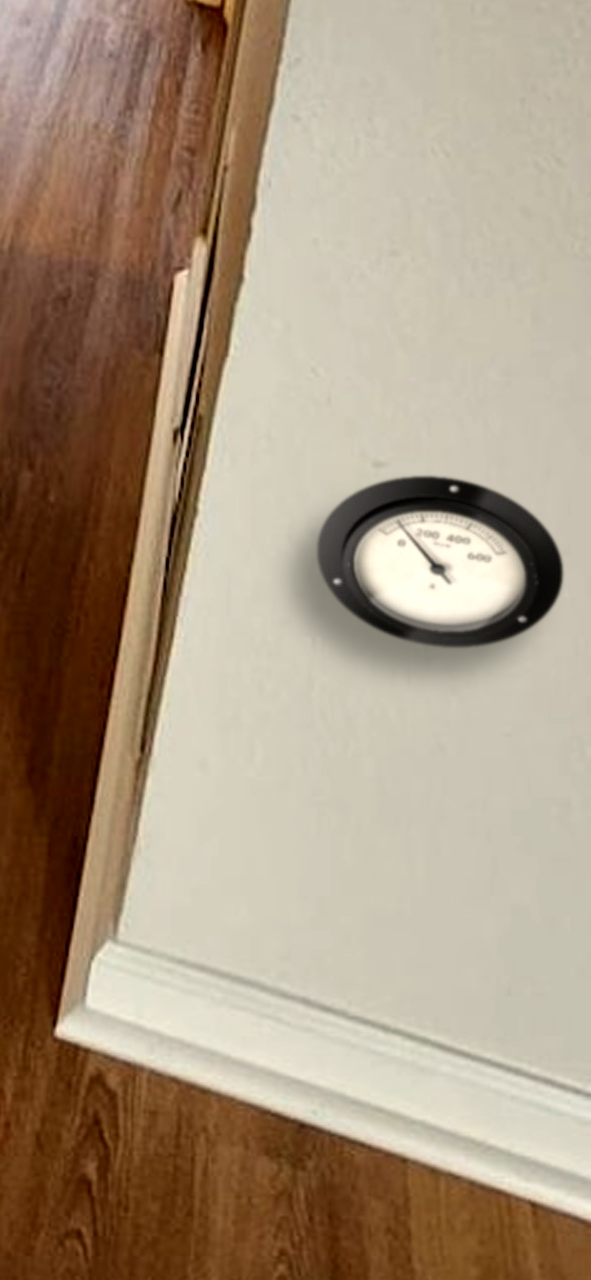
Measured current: 100 A
